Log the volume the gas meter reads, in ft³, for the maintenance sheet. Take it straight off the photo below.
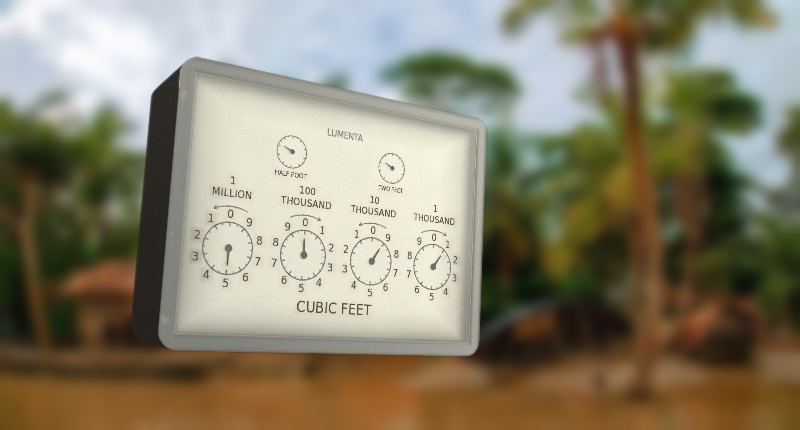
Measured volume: 499100 ft³
